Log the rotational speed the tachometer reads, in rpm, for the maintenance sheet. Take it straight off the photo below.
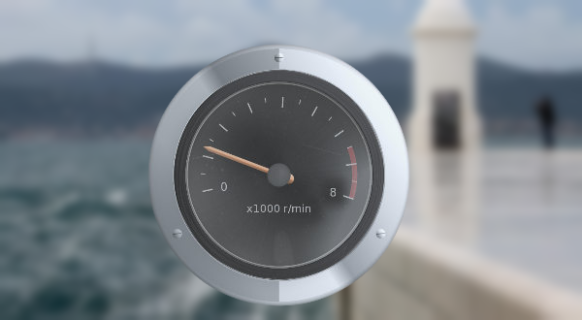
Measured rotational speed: 1250 rpm
